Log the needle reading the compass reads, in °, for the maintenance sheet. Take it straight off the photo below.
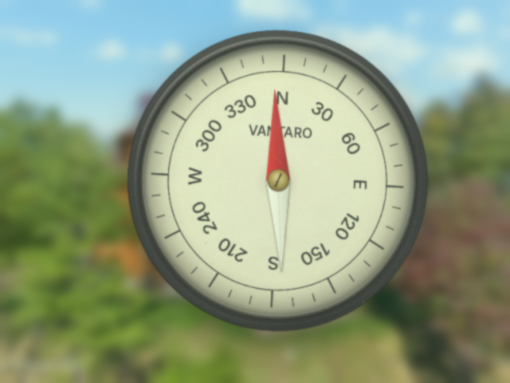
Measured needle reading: 355 °
